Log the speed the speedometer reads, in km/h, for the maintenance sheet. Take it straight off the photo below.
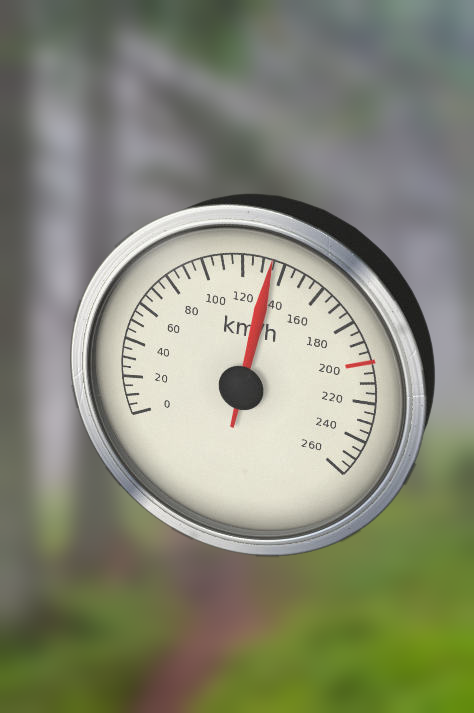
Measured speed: 135 km/h
